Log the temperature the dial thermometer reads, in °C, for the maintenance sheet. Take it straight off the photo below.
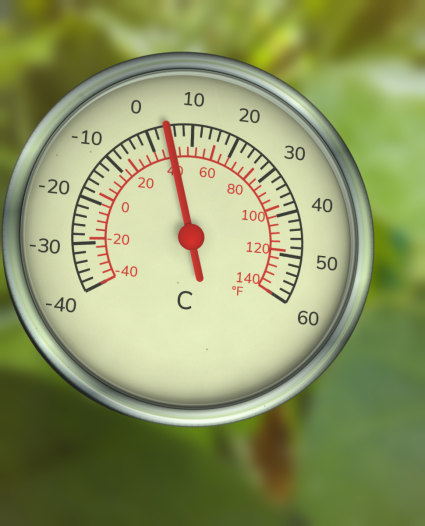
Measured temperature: 4 °C
